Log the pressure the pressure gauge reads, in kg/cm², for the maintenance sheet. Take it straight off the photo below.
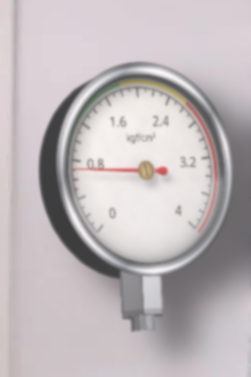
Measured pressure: 0.7 kg/cm²
